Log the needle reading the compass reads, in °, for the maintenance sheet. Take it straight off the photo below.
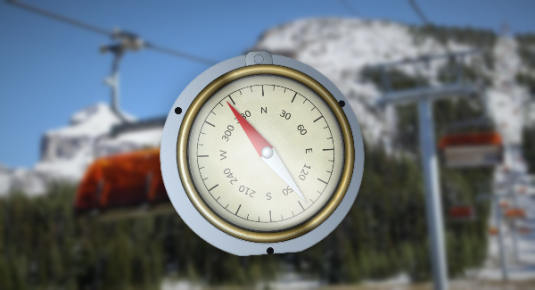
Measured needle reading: 325 °
